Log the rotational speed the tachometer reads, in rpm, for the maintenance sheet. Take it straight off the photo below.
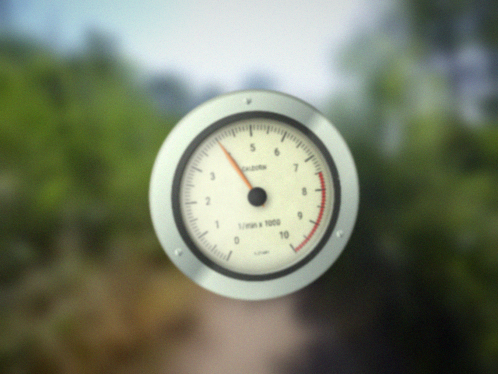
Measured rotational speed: 4000 rpm
